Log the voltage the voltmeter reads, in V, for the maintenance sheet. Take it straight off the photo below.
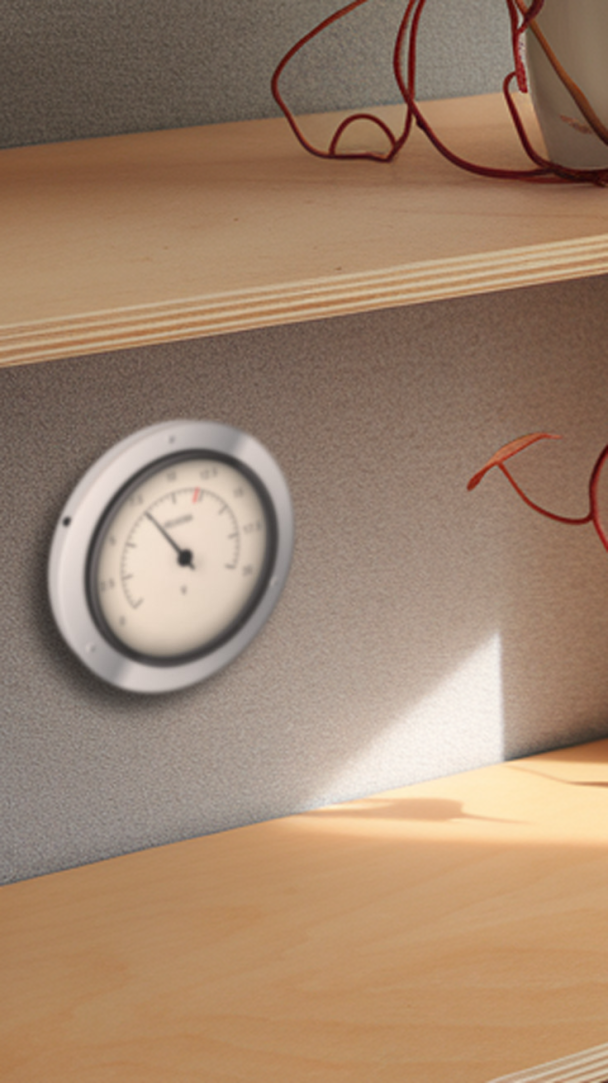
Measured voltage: 7.5 V
